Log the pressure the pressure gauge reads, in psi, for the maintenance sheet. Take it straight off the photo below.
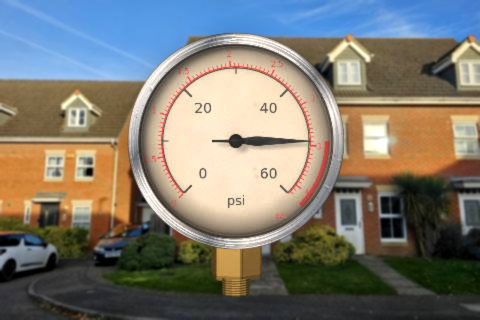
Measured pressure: 50 psi
